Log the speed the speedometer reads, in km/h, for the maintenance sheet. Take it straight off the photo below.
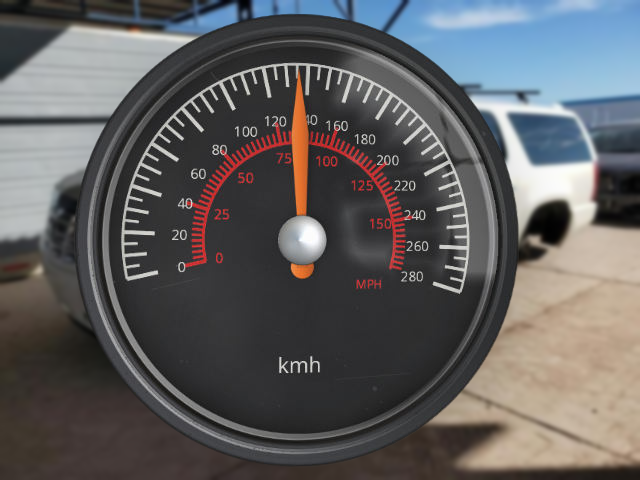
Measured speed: 135 km/h
